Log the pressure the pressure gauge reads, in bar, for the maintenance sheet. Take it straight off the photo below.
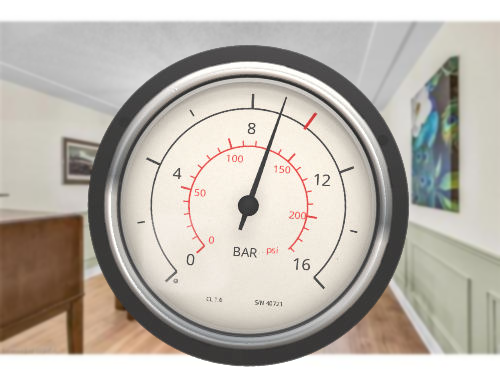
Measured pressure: 9 bar
